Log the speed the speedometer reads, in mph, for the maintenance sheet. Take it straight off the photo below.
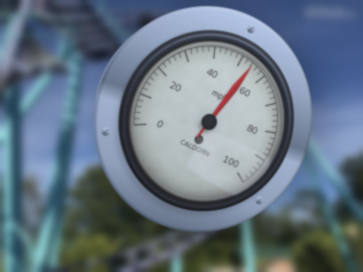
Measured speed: 54 mph
